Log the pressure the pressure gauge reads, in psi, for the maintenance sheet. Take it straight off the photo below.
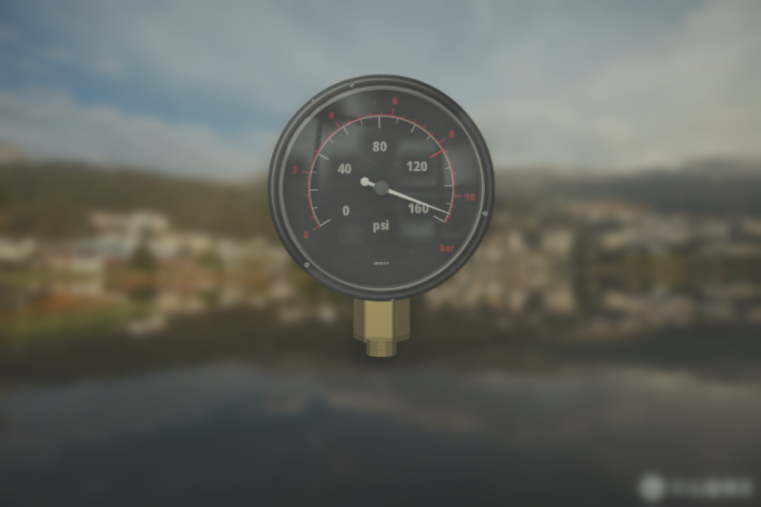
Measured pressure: 155 psi
